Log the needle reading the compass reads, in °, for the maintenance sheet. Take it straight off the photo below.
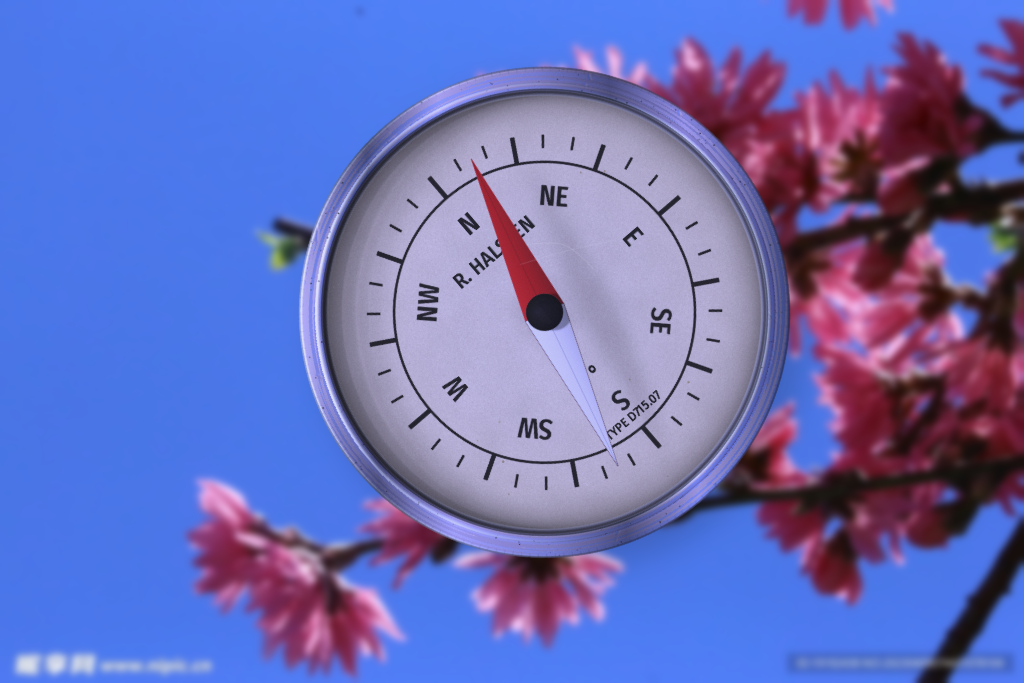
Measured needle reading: 15 °
